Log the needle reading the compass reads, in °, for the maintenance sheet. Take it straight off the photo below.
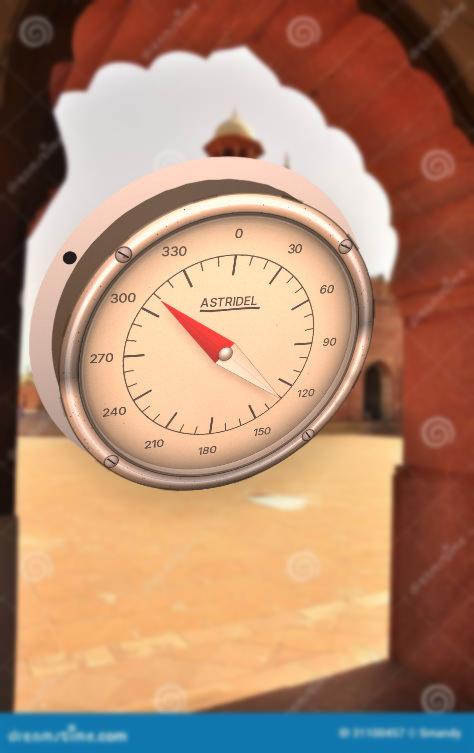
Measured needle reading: 310 °
